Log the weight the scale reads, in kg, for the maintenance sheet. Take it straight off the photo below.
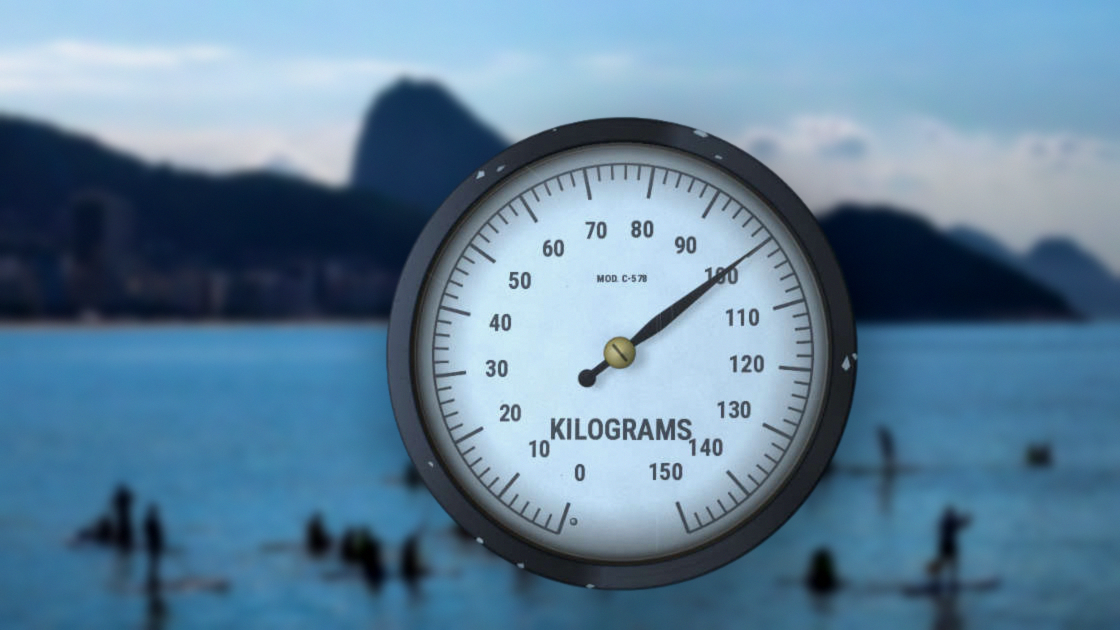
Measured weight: 100 kg
